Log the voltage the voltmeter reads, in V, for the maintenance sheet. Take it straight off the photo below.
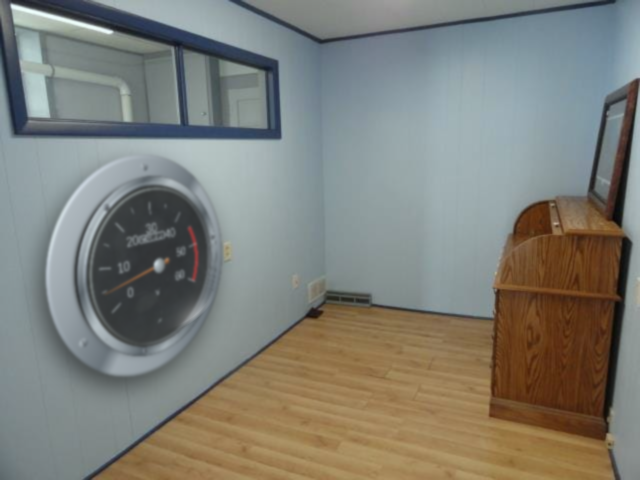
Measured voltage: 5 V
